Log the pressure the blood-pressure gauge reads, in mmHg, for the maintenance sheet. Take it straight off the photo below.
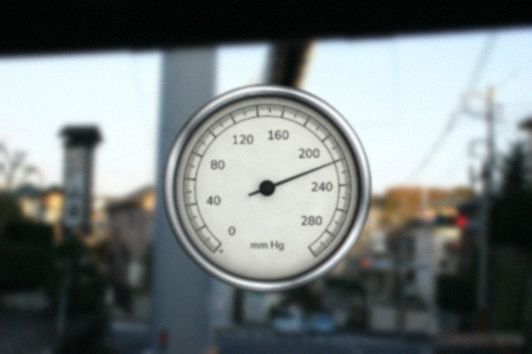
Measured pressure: 220 mmHg
